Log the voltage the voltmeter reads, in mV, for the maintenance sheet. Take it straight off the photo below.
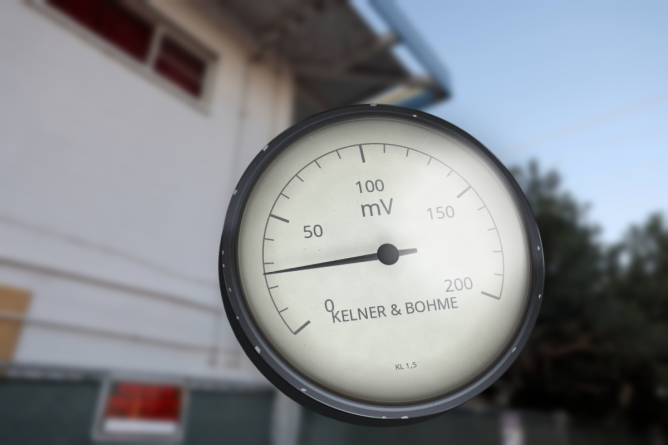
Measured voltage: 25 mV
